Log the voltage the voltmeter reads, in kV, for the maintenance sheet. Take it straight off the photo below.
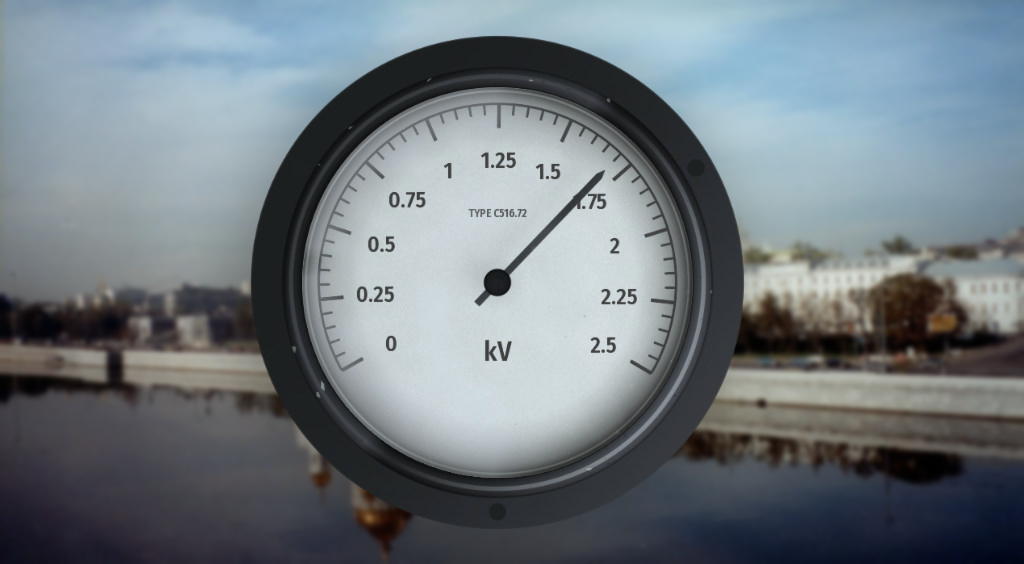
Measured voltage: 1.7 kV
